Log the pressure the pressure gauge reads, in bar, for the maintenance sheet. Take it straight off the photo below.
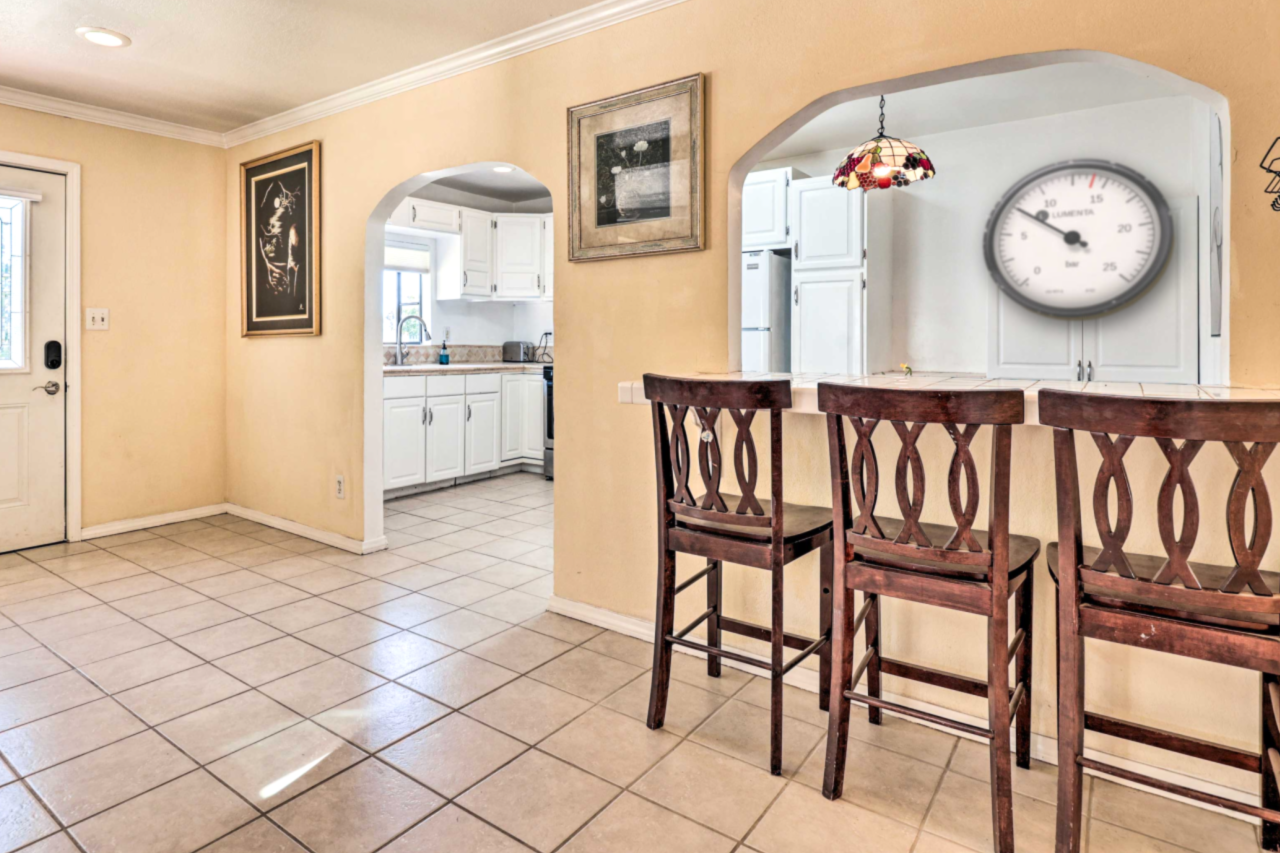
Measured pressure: 7.5 bar
